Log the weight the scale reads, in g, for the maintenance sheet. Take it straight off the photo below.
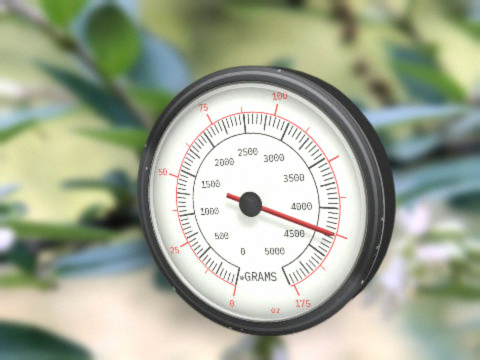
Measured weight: 4250 g
